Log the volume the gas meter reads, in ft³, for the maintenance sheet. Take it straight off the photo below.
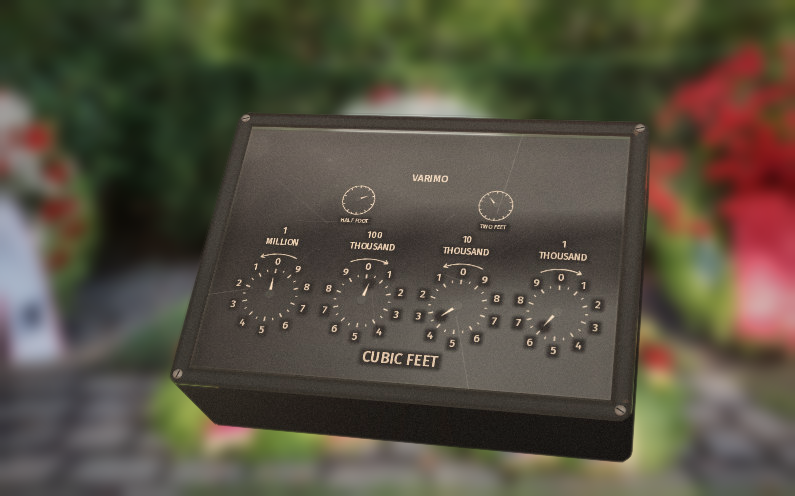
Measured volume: 3600 ft³
